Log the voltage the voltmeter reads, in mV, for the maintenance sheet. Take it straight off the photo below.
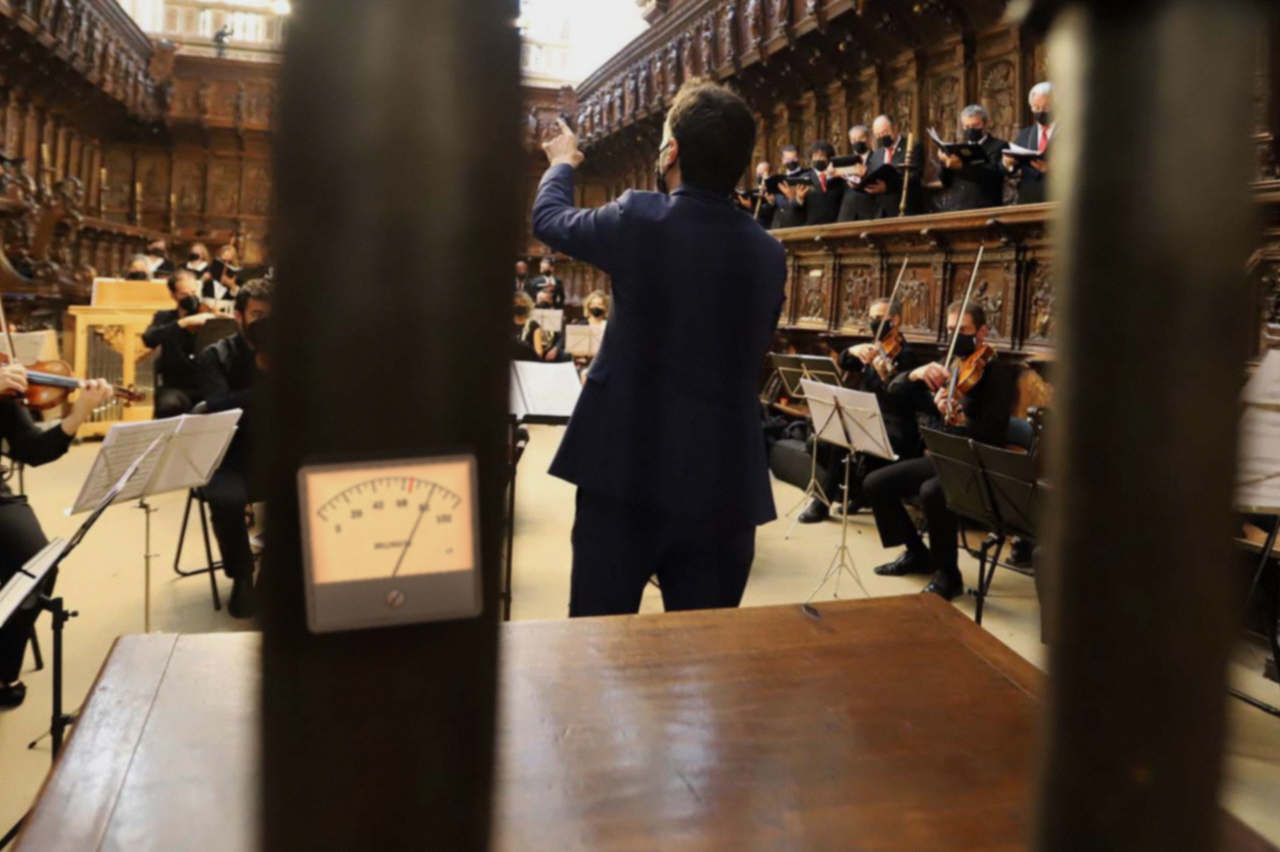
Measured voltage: 80 mV
